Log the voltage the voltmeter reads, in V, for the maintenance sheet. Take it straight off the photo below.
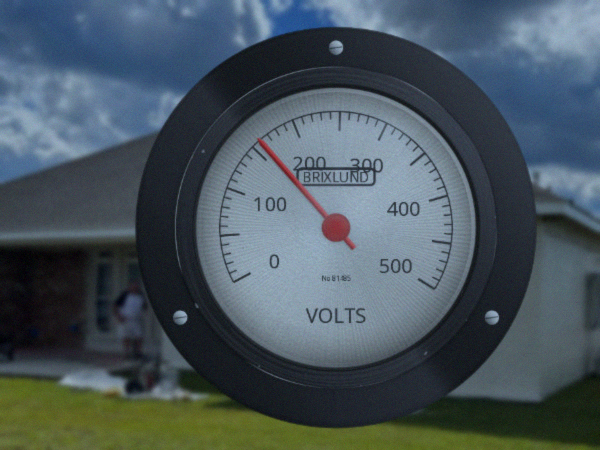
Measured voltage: 160 V
